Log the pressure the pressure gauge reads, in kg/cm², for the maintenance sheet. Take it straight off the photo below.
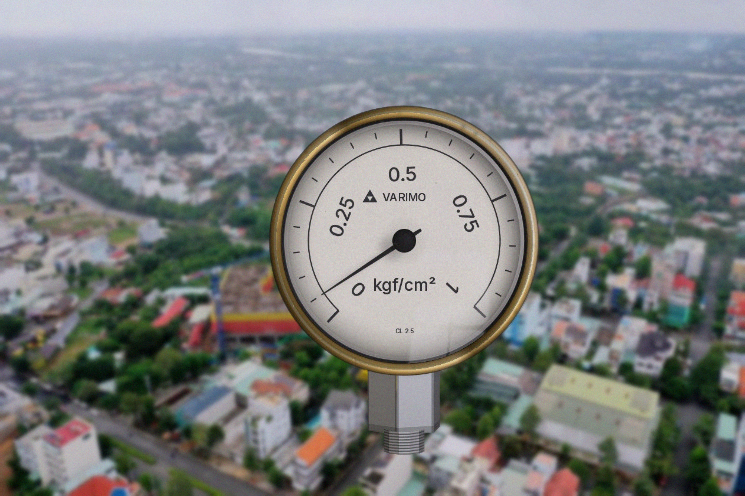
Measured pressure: 0.05 kg/cm²
